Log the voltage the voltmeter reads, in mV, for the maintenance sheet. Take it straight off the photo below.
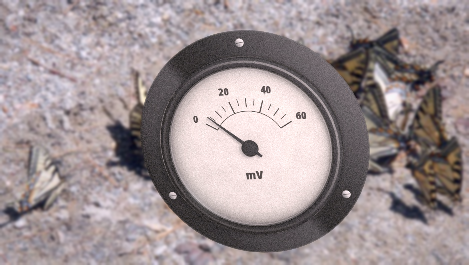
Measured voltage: 5 mV
